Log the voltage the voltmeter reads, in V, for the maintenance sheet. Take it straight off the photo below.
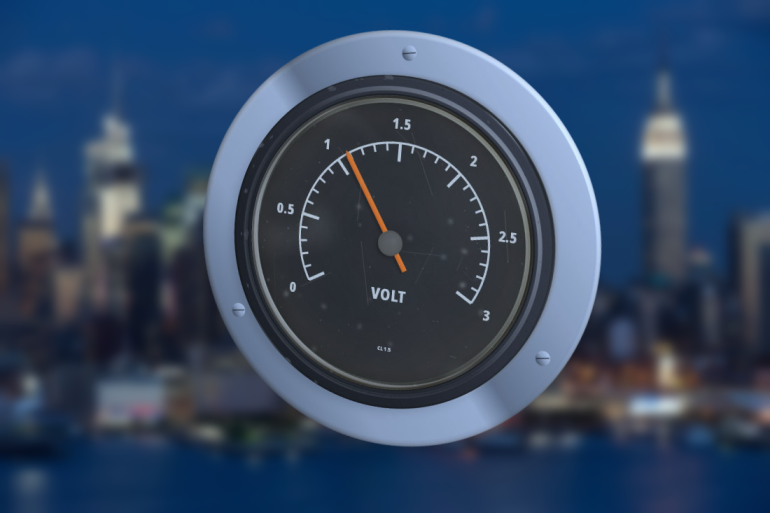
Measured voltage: 1.1 V
